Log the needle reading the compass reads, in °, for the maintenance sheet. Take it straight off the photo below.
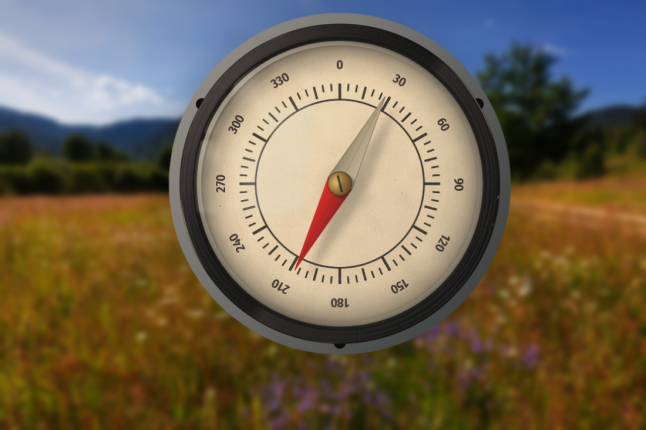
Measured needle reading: 207.5 °
